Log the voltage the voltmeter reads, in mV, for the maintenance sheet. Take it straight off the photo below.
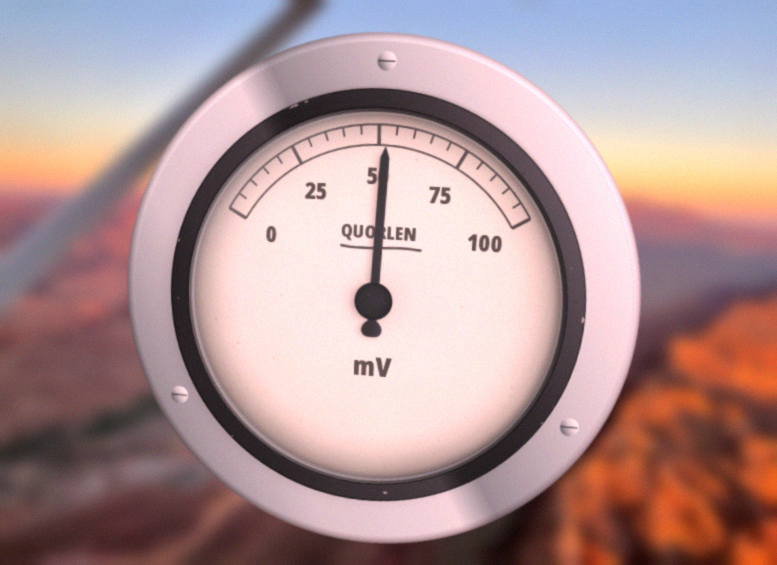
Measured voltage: 52.5 mV
